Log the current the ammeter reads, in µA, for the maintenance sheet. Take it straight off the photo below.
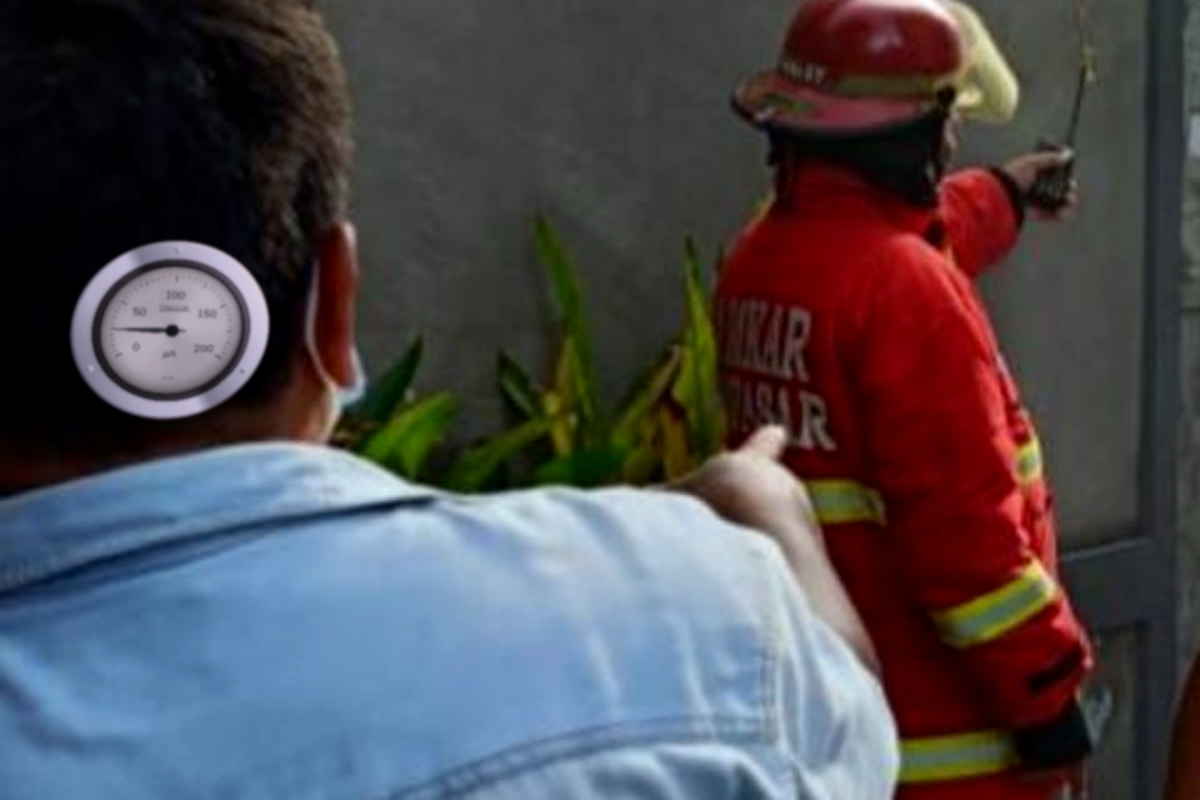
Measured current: 25 µA
